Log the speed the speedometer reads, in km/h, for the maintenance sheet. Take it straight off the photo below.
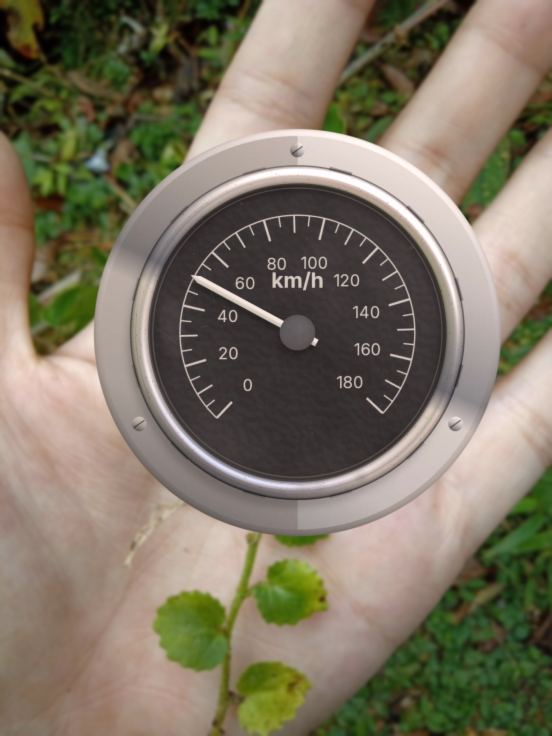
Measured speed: 50 km/h
